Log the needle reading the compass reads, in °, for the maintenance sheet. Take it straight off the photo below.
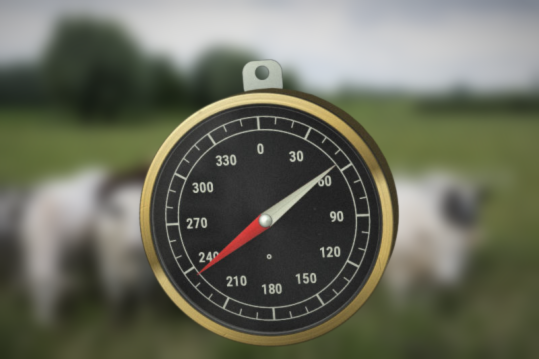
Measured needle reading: 235 °
